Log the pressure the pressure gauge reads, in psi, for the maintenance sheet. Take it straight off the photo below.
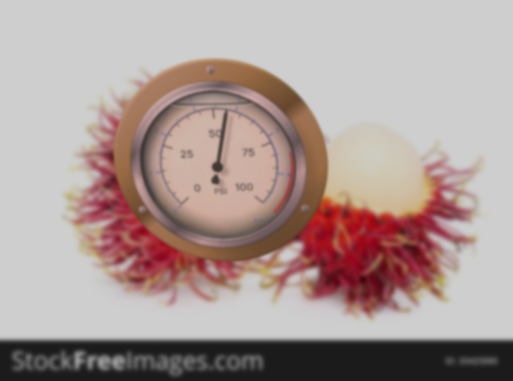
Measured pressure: 55 psi
